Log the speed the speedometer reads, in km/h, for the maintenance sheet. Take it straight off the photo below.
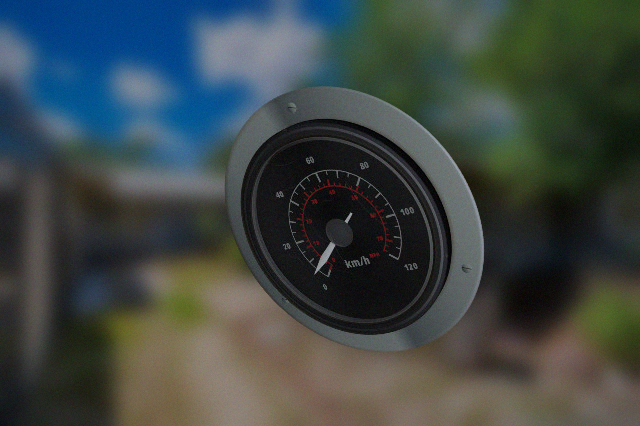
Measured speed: 5 km/h
